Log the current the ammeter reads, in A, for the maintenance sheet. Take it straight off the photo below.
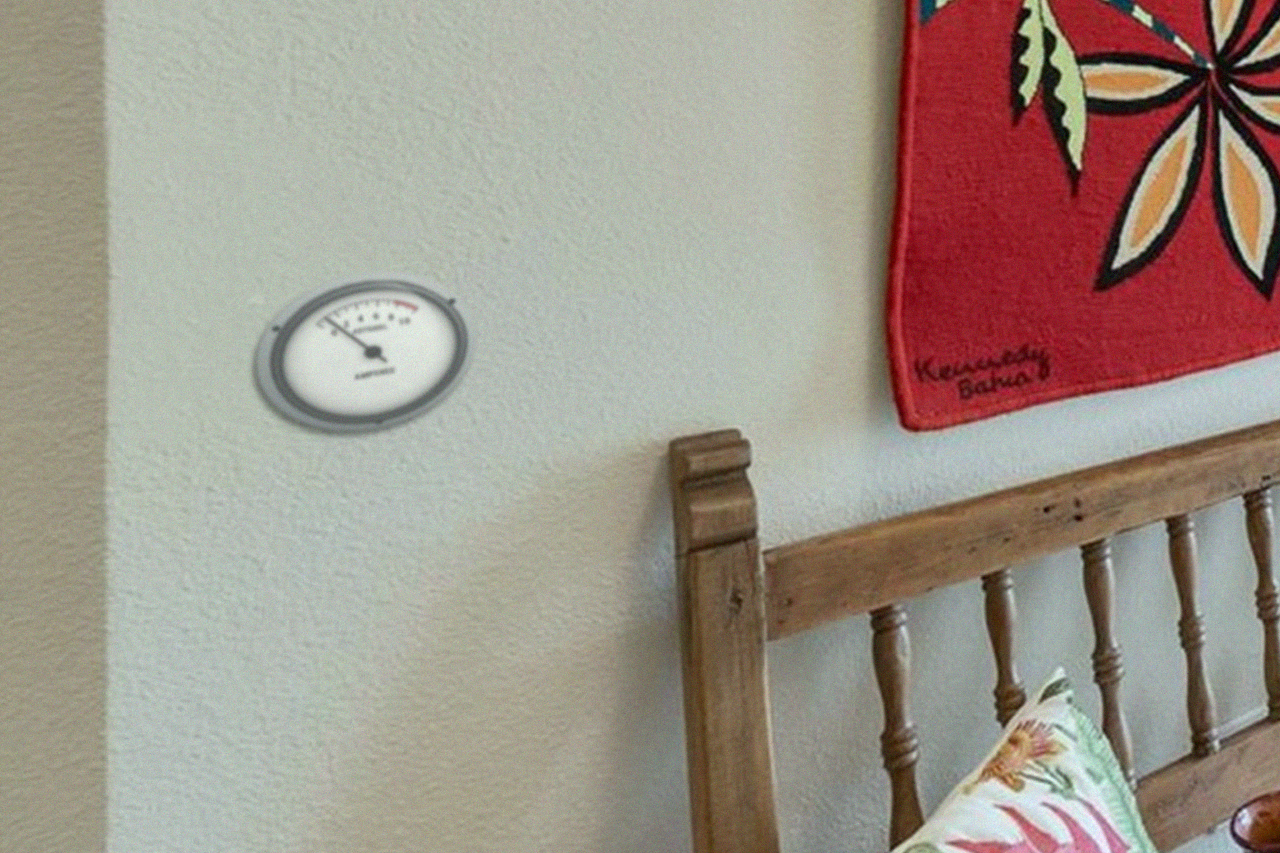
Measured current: 1 A
